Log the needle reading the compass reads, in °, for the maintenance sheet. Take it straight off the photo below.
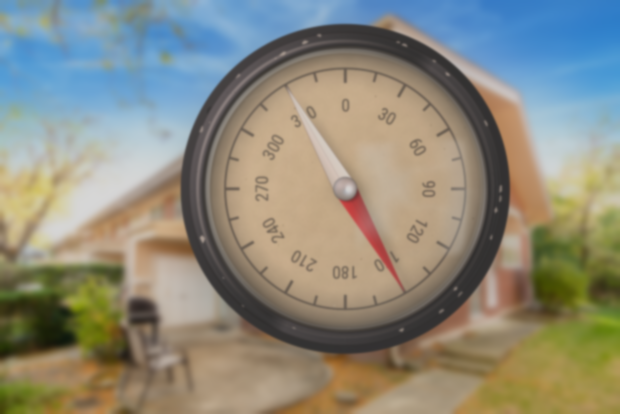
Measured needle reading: 150 °
